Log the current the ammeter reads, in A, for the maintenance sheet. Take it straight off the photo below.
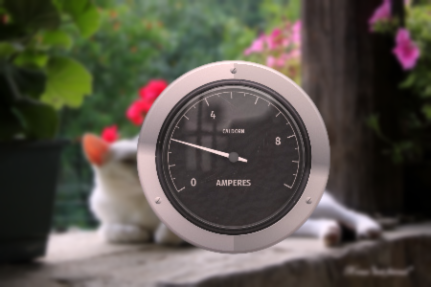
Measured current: 2 A
